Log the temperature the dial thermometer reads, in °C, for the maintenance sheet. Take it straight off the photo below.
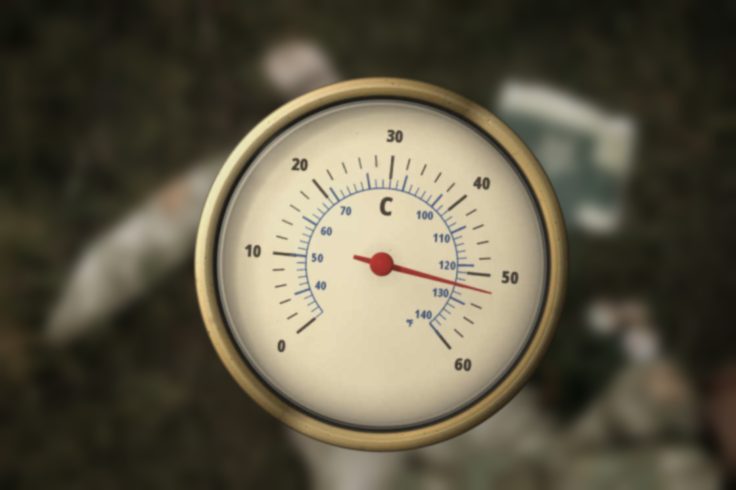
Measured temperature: 52 °C
